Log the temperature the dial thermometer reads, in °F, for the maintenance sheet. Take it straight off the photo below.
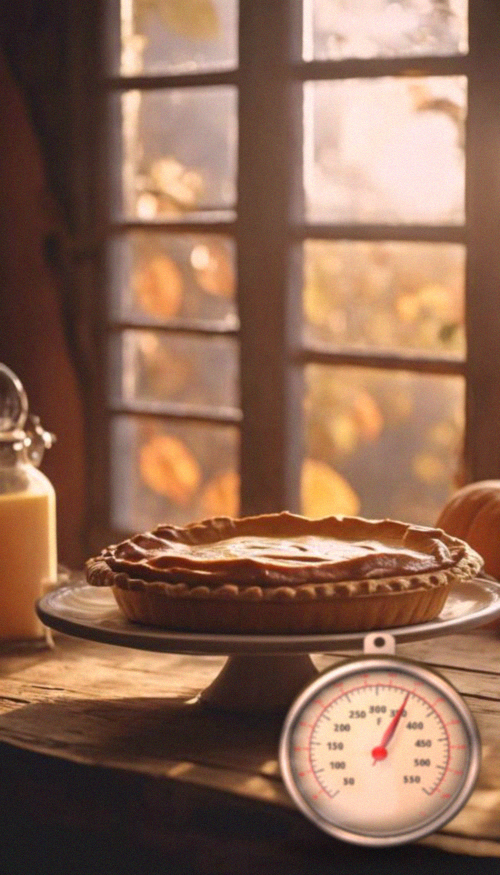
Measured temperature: 350 °F
